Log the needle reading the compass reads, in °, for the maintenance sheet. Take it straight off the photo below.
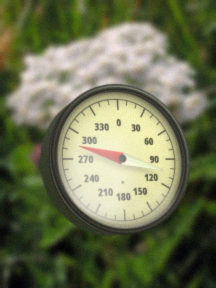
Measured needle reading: 285 °
